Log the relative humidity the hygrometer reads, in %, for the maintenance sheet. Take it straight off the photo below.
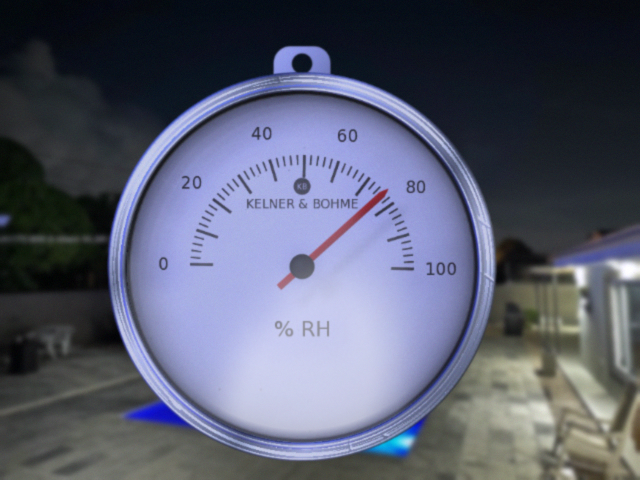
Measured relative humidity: 76 %
